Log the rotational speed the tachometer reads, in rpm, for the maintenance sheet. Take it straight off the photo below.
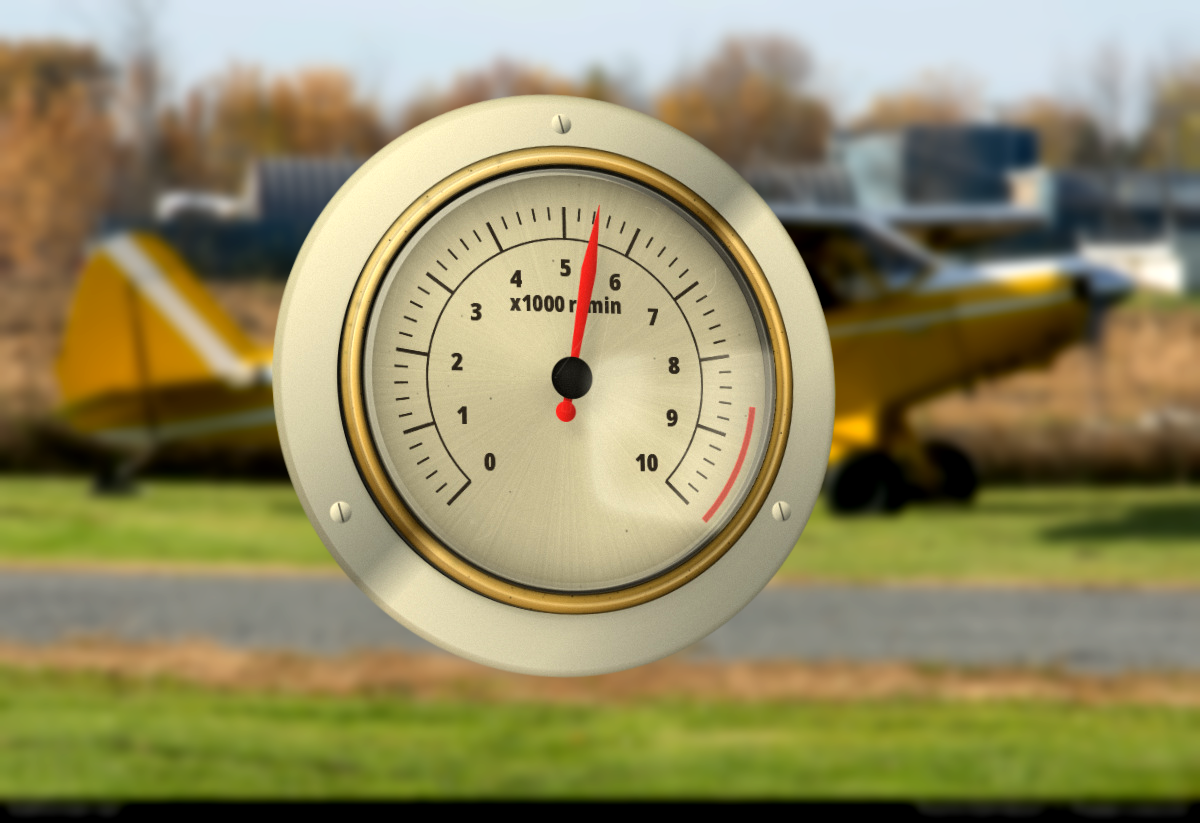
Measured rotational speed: 5400 rpm
